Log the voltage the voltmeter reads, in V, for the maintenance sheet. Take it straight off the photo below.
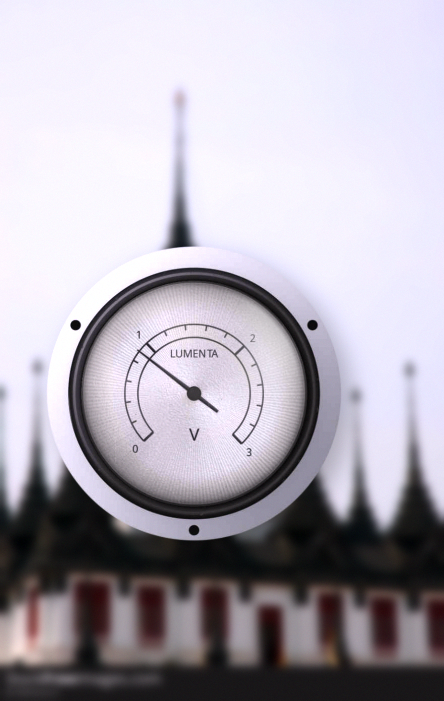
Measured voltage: 0.9 V
